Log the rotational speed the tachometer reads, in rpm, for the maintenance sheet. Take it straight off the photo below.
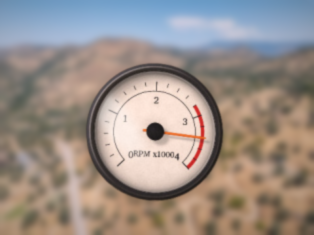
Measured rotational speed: 3400 rpm
